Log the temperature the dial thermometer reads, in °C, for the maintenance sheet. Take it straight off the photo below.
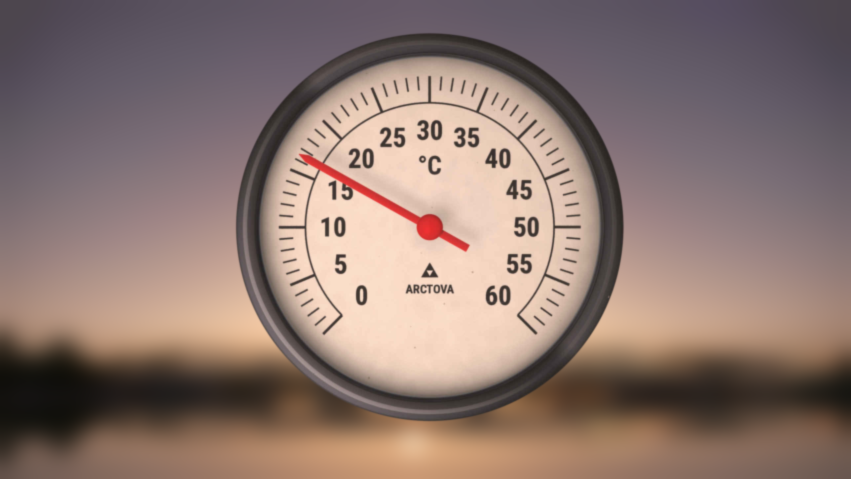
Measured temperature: 16.5 °C
